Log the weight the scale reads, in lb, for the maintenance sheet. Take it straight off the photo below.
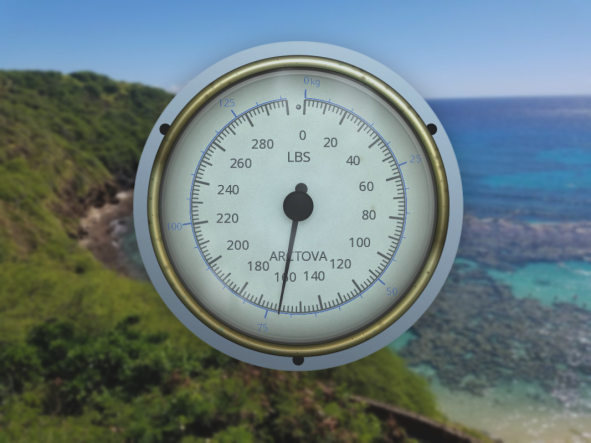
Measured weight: 160 lb
